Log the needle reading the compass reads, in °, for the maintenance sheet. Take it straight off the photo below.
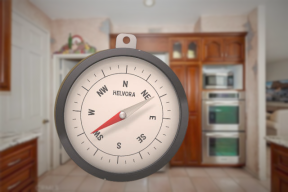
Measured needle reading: 235 °
